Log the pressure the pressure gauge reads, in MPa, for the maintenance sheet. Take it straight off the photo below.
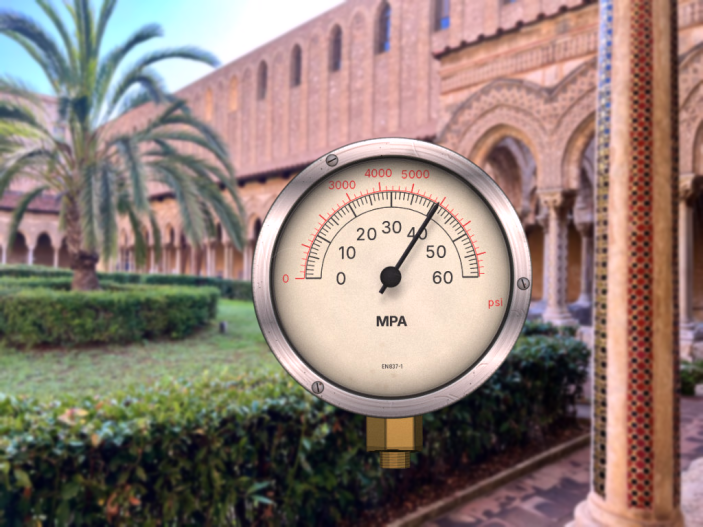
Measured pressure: 41 MPa
